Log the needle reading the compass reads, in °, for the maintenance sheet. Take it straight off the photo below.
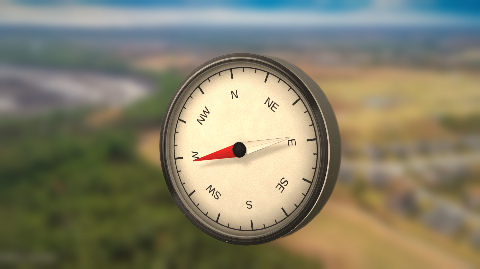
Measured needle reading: 265 °
